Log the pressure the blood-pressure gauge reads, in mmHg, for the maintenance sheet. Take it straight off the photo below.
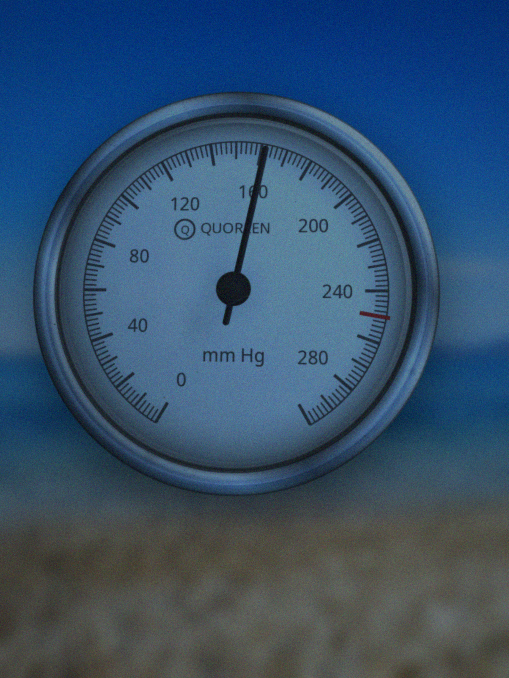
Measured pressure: 162 mmHg
